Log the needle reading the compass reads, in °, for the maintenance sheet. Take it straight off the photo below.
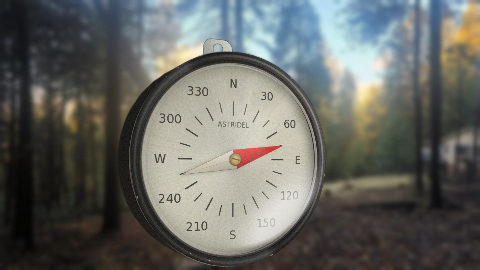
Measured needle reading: 75 °
